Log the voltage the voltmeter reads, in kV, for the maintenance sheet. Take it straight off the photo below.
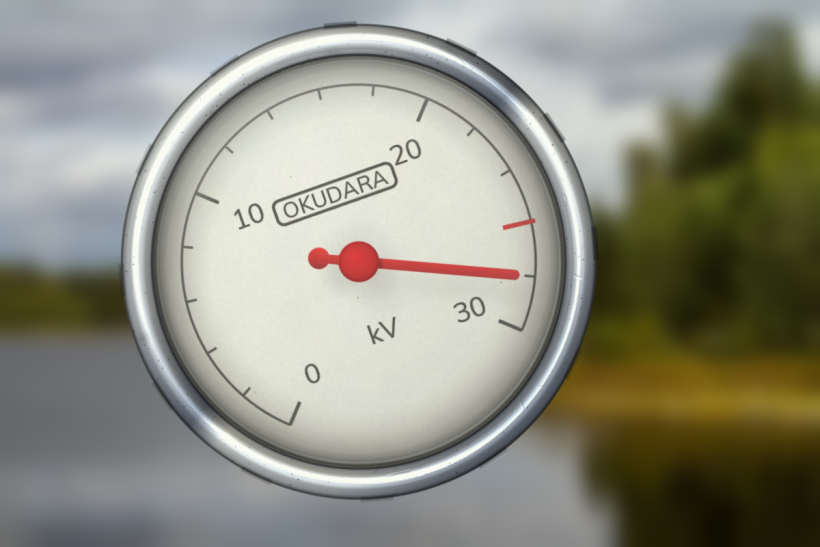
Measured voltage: 28 kV
